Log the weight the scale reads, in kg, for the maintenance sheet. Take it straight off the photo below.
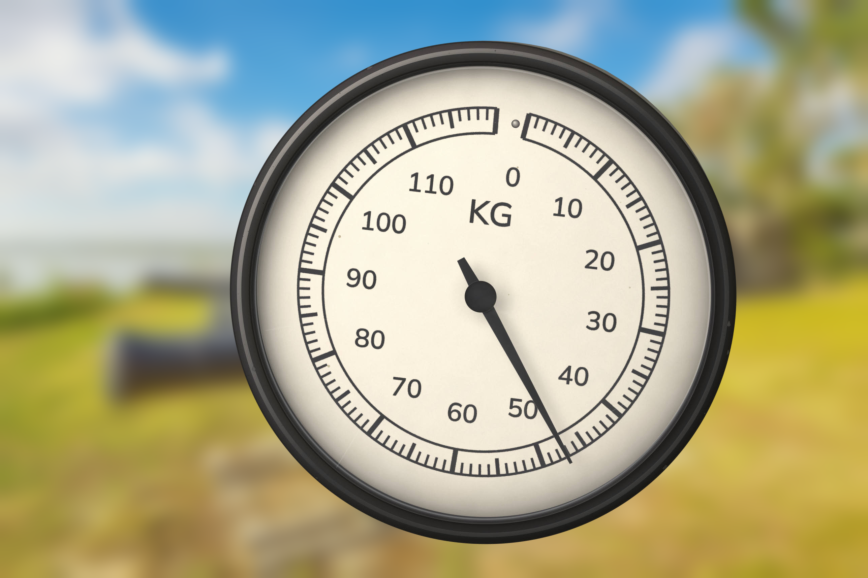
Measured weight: 47 kg
